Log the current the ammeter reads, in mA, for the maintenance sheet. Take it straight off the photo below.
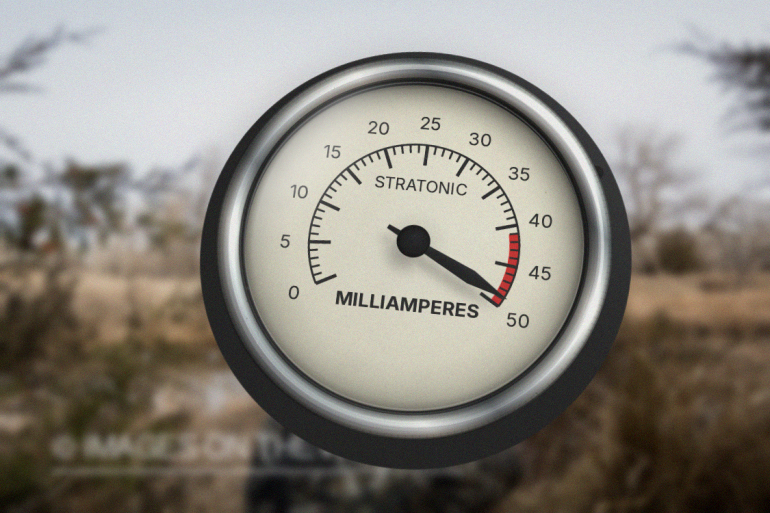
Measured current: 49 mA
